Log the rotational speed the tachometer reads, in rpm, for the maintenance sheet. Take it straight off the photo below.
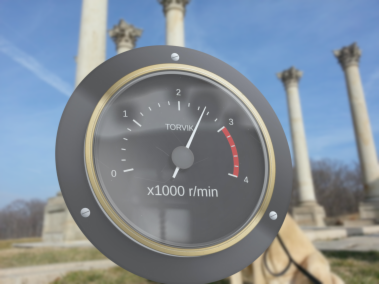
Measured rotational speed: 2500 rpm
